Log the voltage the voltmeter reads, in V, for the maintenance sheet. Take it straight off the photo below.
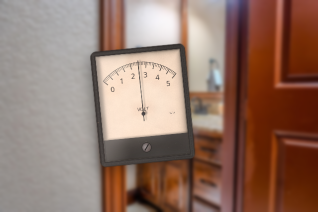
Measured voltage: 2.5 V
